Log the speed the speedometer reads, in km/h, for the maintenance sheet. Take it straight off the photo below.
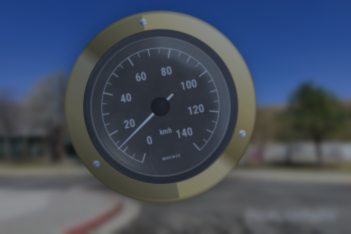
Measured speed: 12.5 km/h
